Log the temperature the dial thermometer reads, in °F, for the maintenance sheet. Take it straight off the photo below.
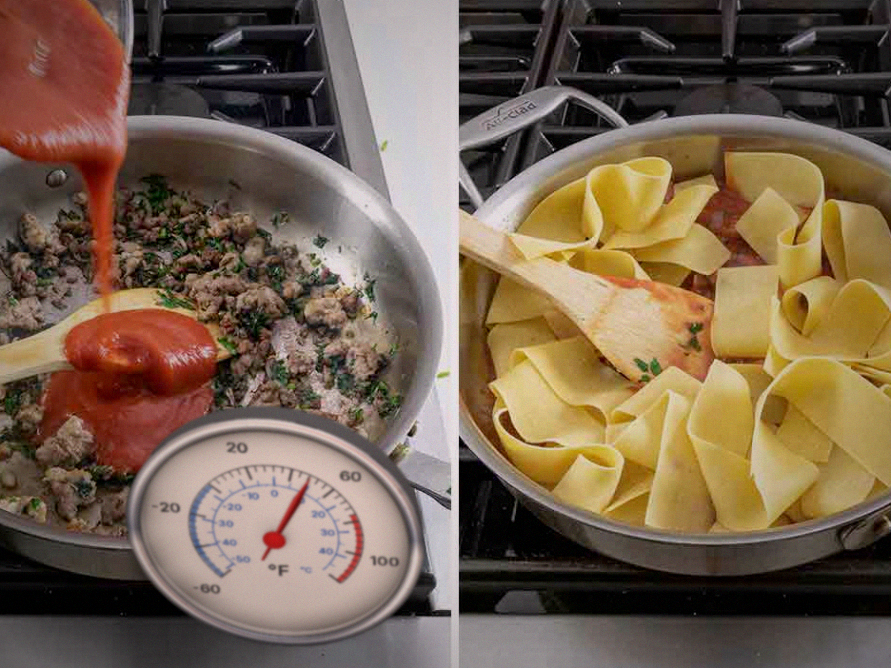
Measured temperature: 48 °F
